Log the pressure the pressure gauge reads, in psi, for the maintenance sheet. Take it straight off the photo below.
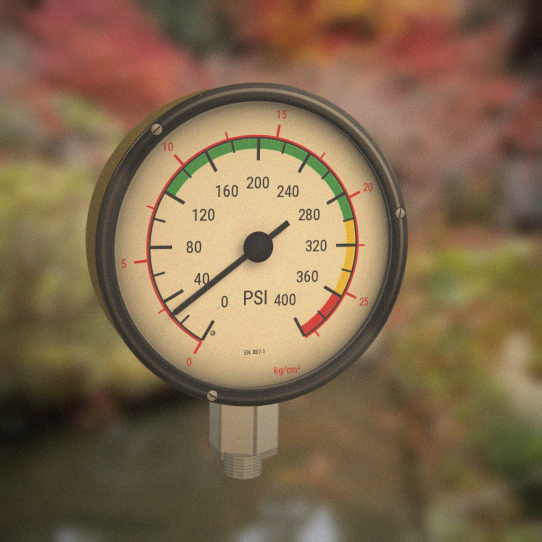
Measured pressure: 30 psi
